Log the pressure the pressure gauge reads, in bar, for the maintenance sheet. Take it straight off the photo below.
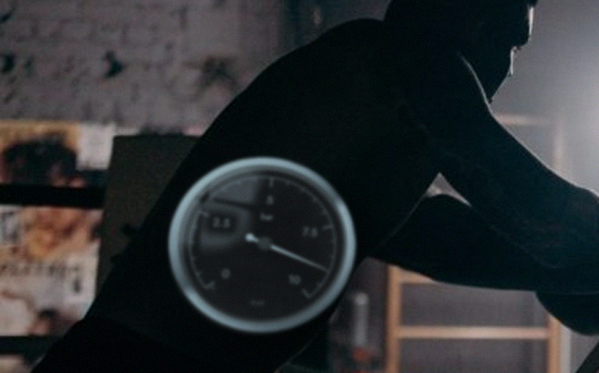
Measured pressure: 9 bar
